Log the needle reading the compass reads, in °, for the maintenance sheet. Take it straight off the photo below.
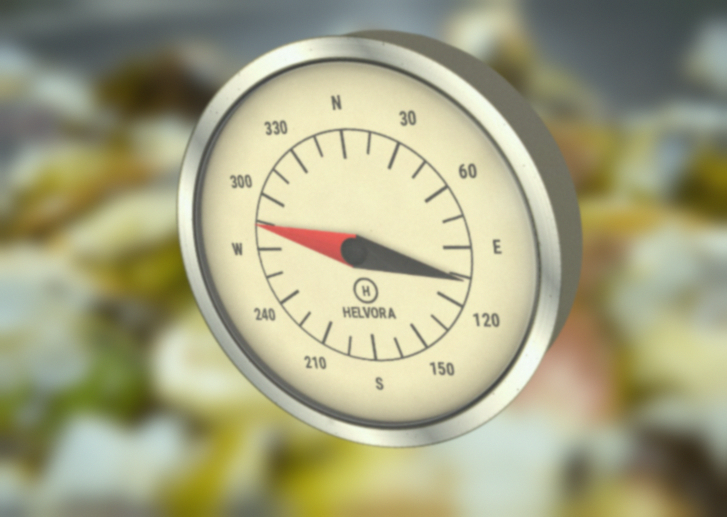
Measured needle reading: 285 °
